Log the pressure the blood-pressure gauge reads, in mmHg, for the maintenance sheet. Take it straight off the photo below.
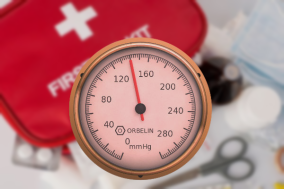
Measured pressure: 140 mmHg
